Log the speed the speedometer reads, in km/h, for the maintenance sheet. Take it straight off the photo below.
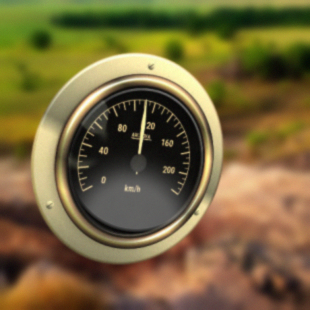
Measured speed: 110 km/h
